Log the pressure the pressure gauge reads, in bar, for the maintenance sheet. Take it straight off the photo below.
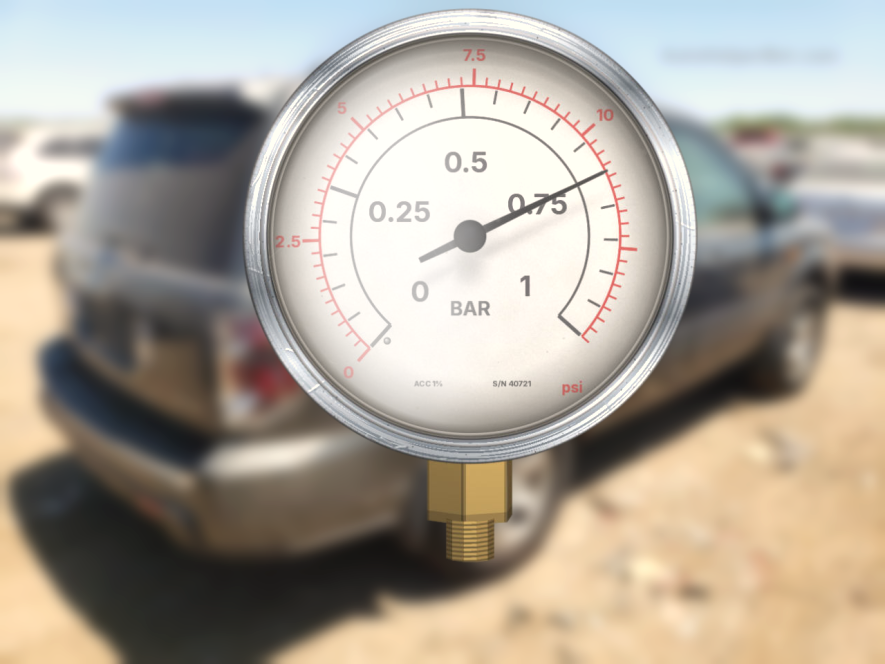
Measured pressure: 0.75 bar
